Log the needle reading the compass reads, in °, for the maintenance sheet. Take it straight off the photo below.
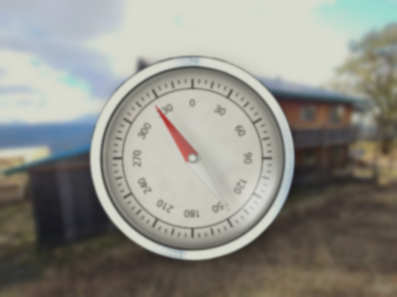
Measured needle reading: 325 °
